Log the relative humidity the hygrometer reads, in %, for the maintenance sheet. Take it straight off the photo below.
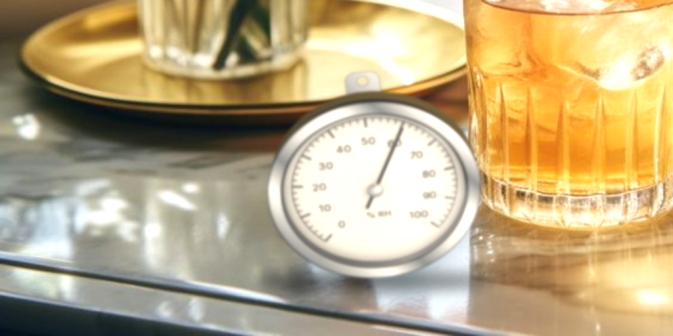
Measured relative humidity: 60 %
